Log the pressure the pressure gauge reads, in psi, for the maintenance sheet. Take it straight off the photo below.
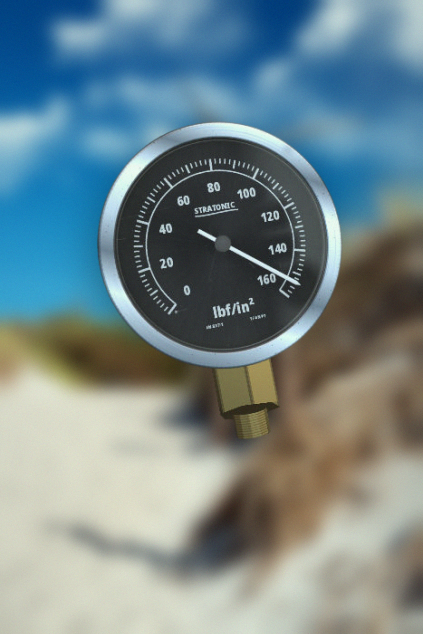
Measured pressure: 154 psi
